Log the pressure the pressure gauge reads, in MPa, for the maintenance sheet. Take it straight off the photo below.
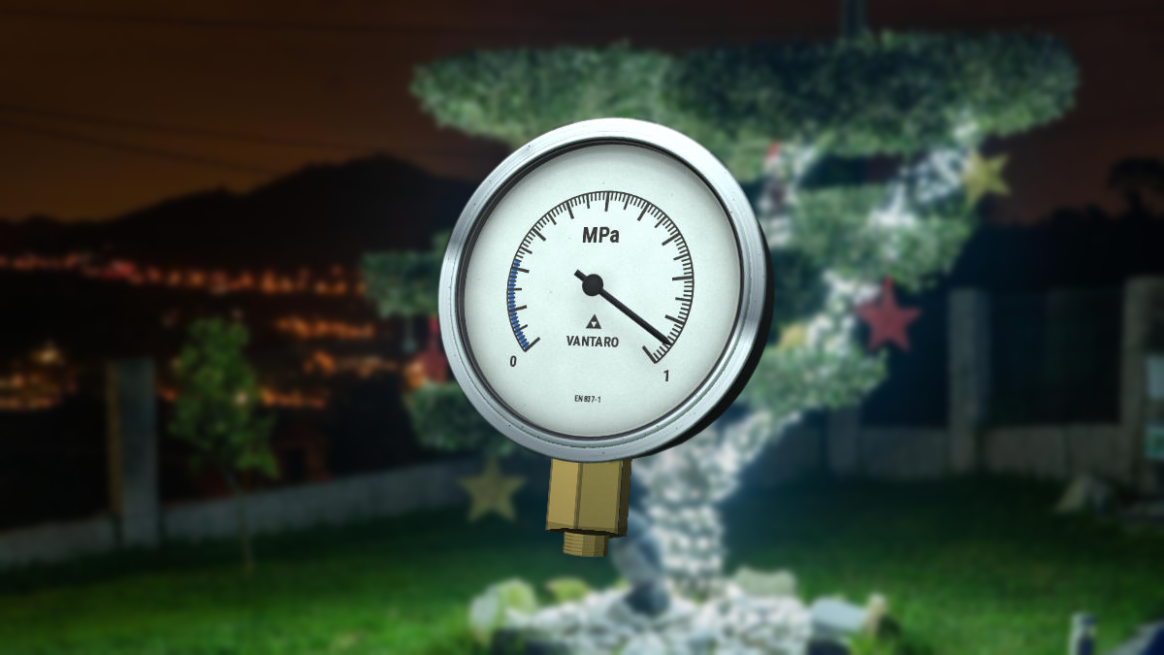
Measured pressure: 0.95 MPa
